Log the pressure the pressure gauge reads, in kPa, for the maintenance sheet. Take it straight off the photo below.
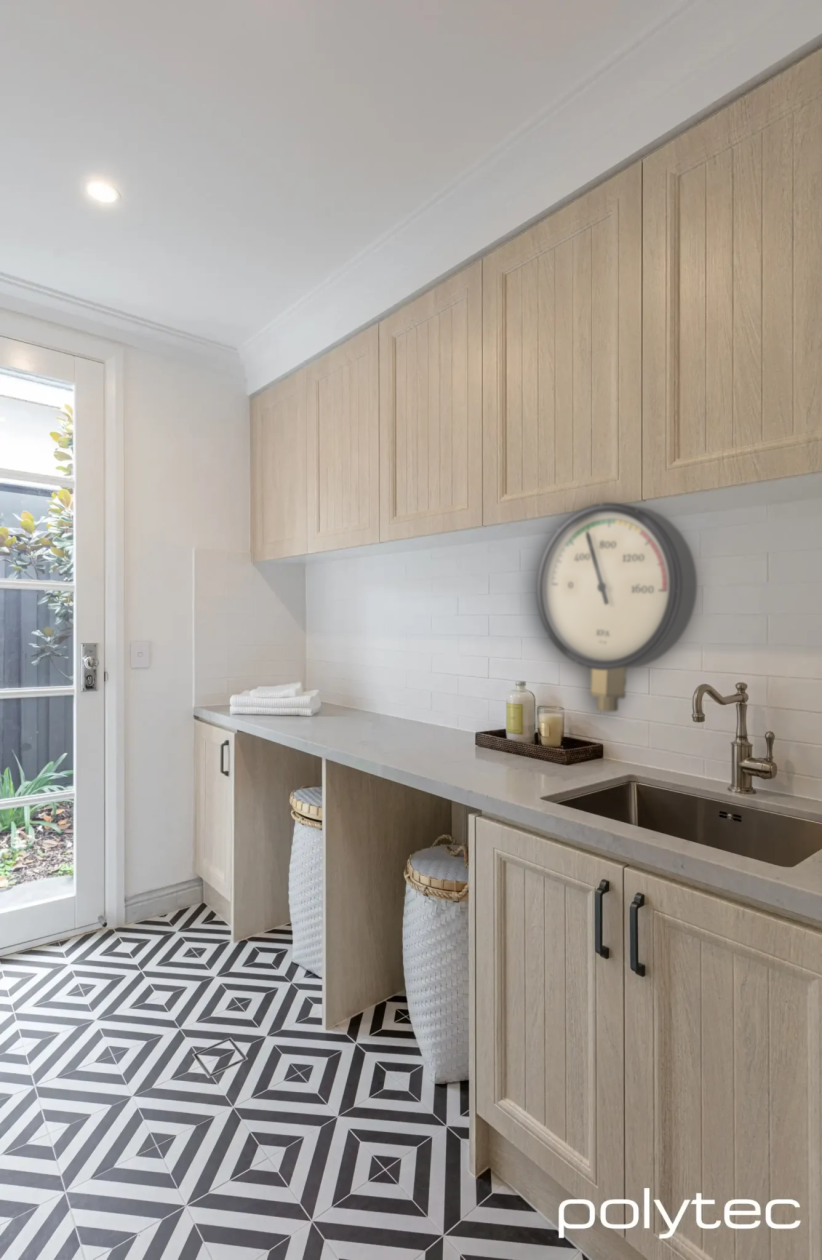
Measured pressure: 600 kPa
